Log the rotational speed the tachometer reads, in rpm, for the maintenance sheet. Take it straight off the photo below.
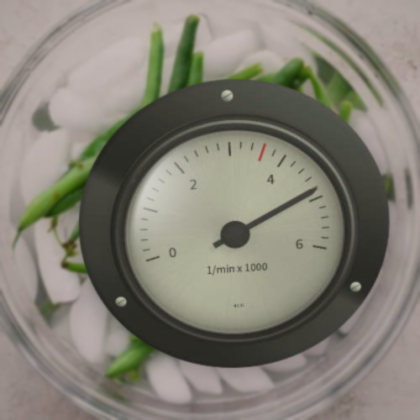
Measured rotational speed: 4800 rpm
